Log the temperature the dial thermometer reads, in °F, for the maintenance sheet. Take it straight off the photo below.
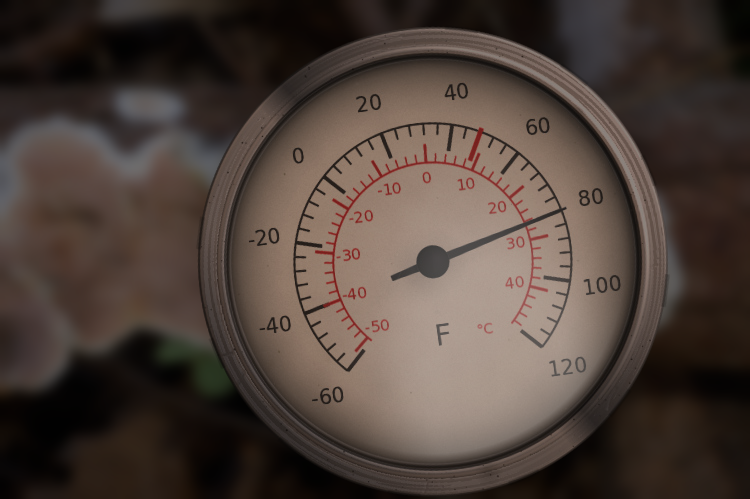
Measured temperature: 80 °F
